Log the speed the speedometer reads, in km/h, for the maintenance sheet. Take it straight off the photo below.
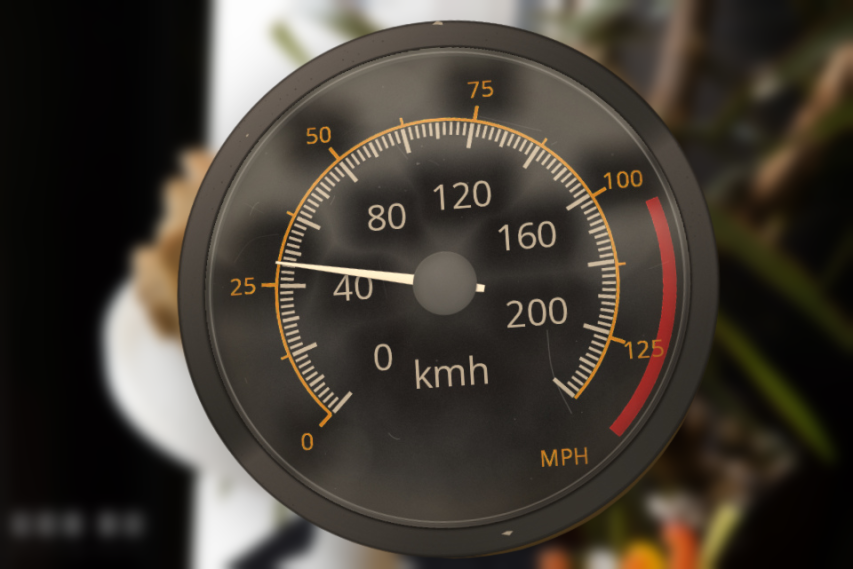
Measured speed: 46 km/h
